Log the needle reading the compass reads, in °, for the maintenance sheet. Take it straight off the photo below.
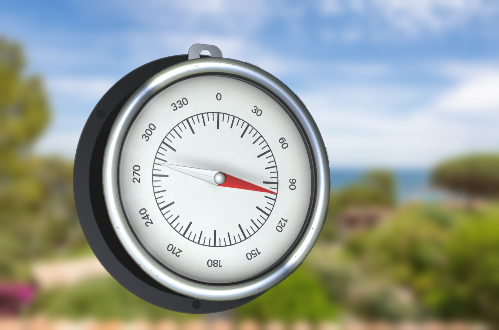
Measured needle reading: 100 °
